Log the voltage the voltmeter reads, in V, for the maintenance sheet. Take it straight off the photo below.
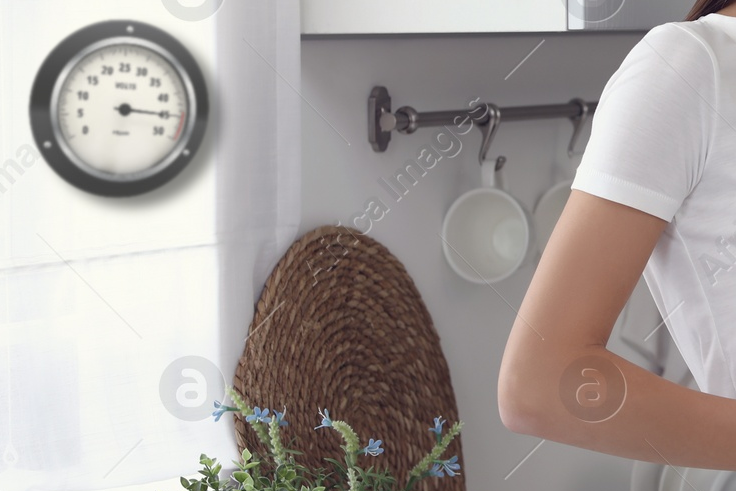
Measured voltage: 45 V
